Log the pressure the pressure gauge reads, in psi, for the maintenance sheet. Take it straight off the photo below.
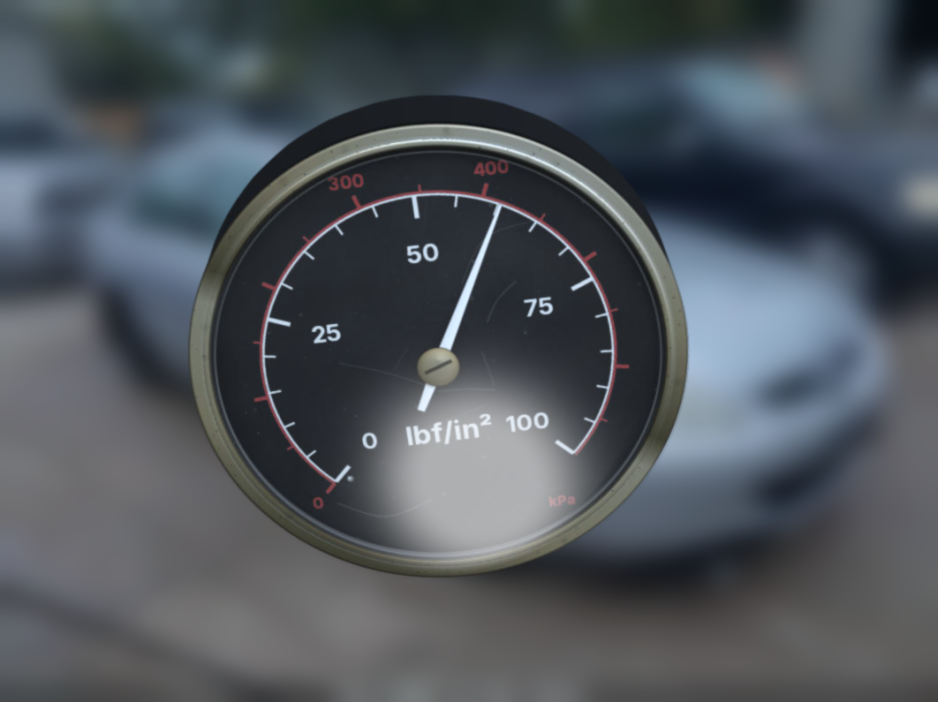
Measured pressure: 60 psi
